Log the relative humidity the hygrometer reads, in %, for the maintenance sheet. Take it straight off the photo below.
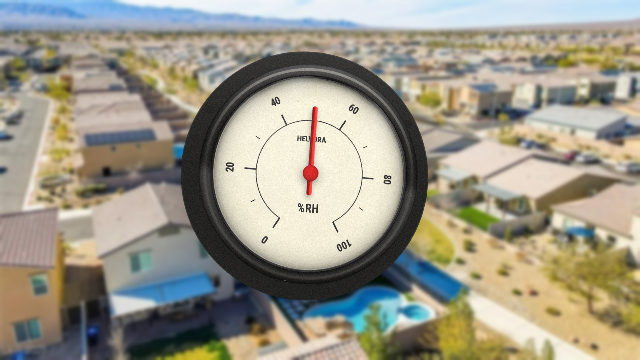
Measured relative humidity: 50 %
